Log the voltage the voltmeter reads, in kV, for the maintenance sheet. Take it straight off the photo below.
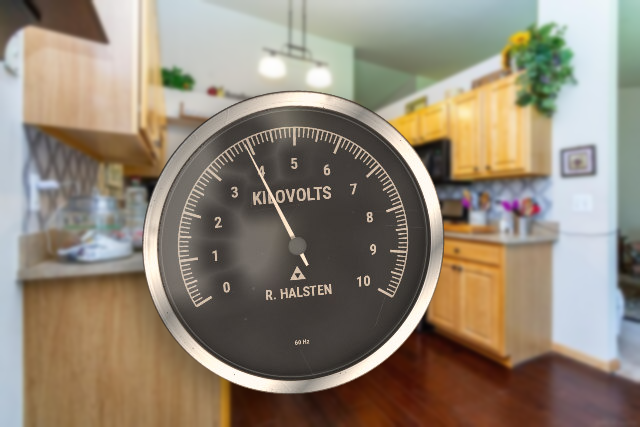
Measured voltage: 3.9 kV
